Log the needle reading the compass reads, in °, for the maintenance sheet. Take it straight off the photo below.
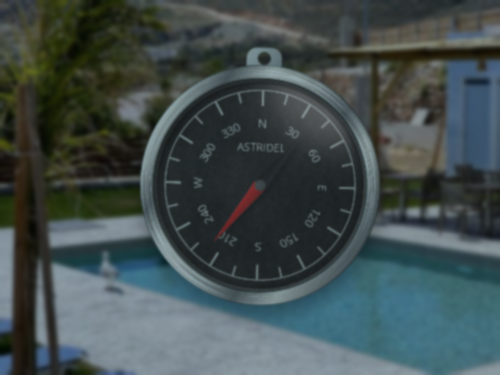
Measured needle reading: 217.5 °
